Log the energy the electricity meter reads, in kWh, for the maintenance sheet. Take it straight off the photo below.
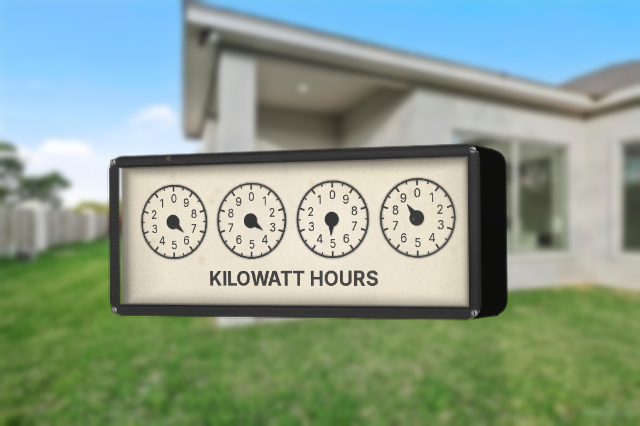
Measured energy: 6349 kWh
